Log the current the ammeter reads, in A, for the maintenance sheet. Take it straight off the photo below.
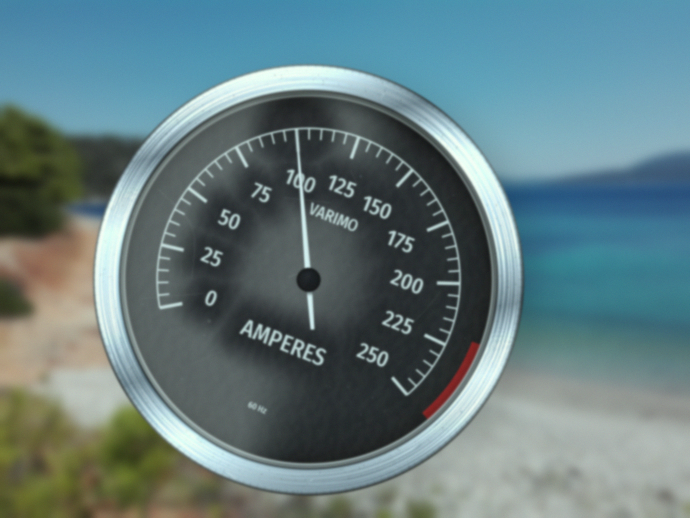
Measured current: 100 A
